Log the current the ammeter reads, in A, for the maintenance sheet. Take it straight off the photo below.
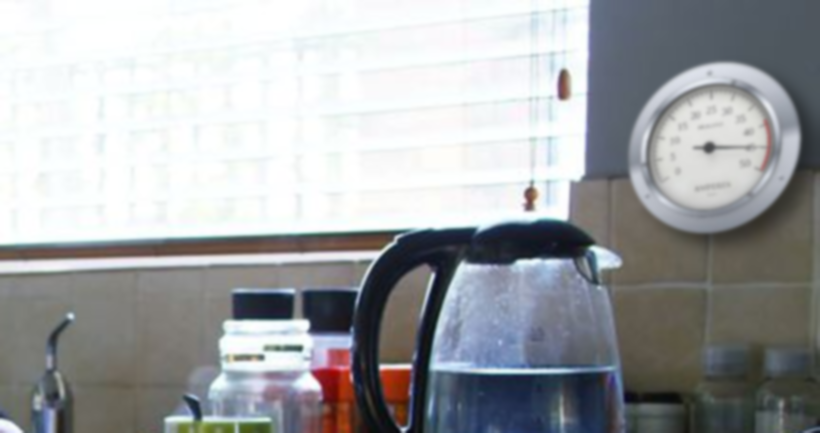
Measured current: 45 A
